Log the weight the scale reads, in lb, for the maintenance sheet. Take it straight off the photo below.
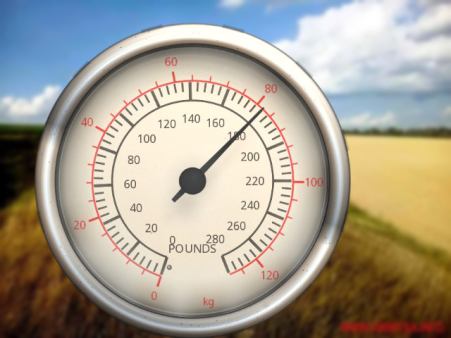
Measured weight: 180 lb
